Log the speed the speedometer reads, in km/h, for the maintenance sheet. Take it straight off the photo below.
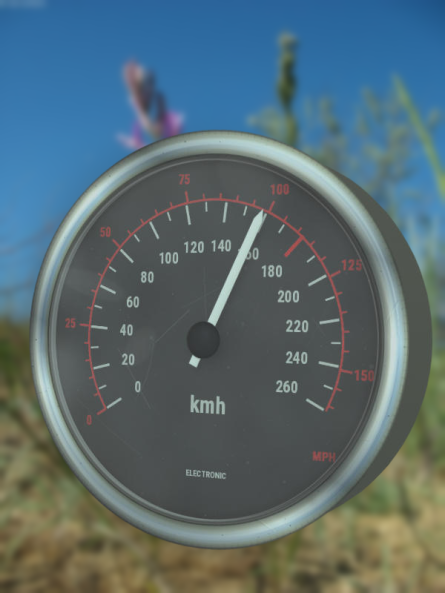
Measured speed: 160 km/h
